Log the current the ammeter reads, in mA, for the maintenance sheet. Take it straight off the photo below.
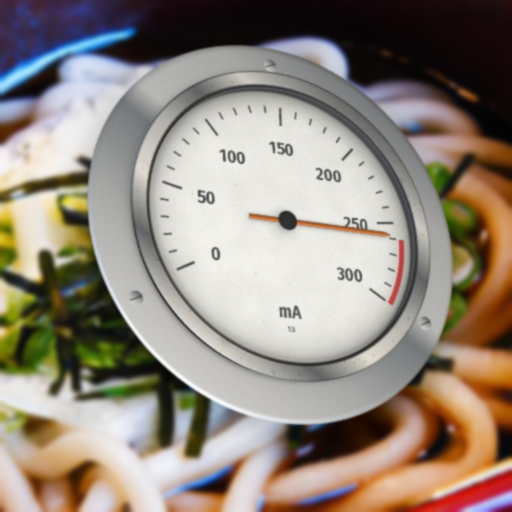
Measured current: 260 mA
